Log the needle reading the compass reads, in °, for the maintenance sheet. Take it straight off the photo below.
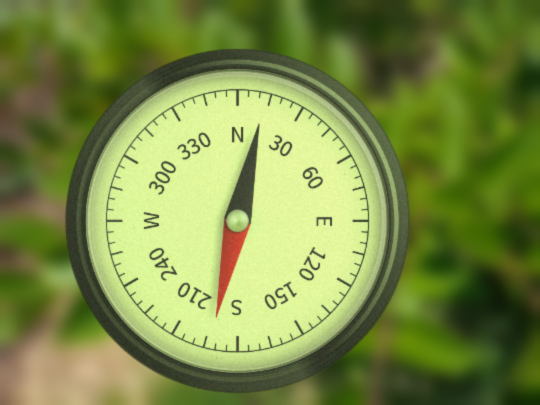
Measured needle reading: 192.5 °
